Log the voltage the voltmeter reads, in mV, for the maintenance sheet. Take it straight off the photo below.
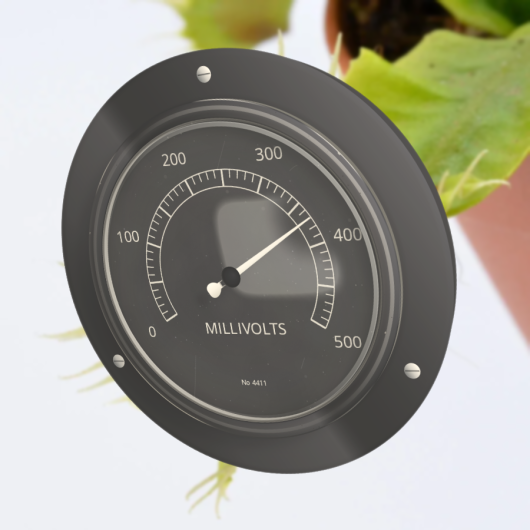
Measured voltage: 370 mV
